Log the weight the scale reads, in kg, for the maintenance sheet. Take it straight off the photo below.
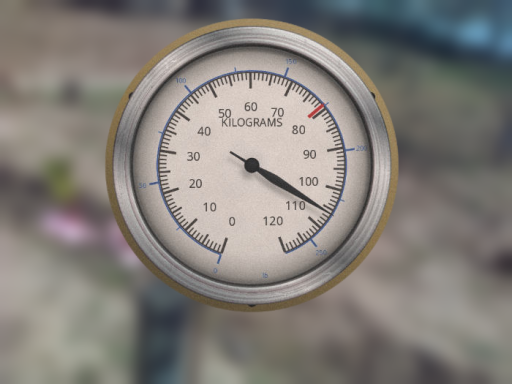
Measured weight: 106 kg
